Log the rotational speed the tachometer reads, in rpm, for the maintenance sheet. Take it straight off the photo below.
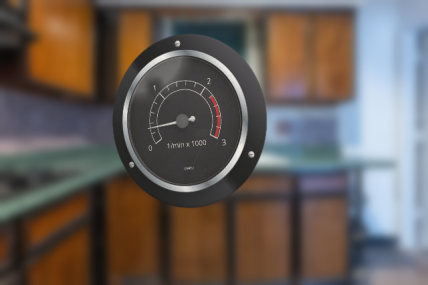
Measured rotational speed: 300 rpm
